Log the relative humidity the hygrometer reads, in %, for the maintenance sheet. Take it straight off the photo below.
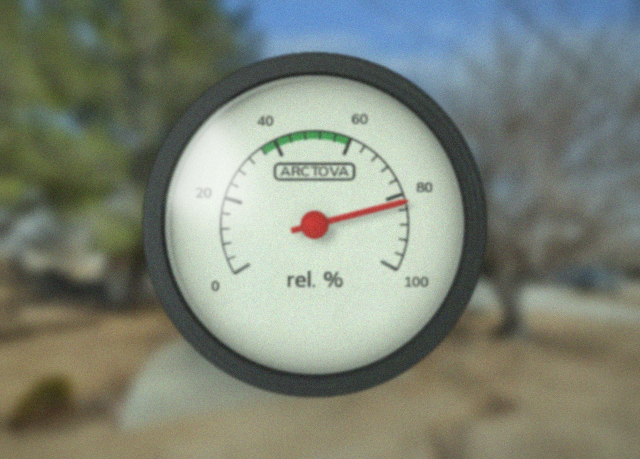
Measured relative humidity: 82 %
